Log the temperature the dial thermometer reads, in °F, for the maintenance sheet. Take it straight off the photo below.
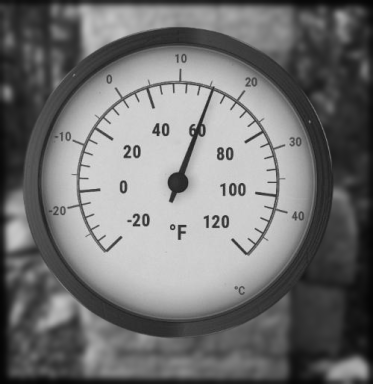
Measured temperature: 60 °F
